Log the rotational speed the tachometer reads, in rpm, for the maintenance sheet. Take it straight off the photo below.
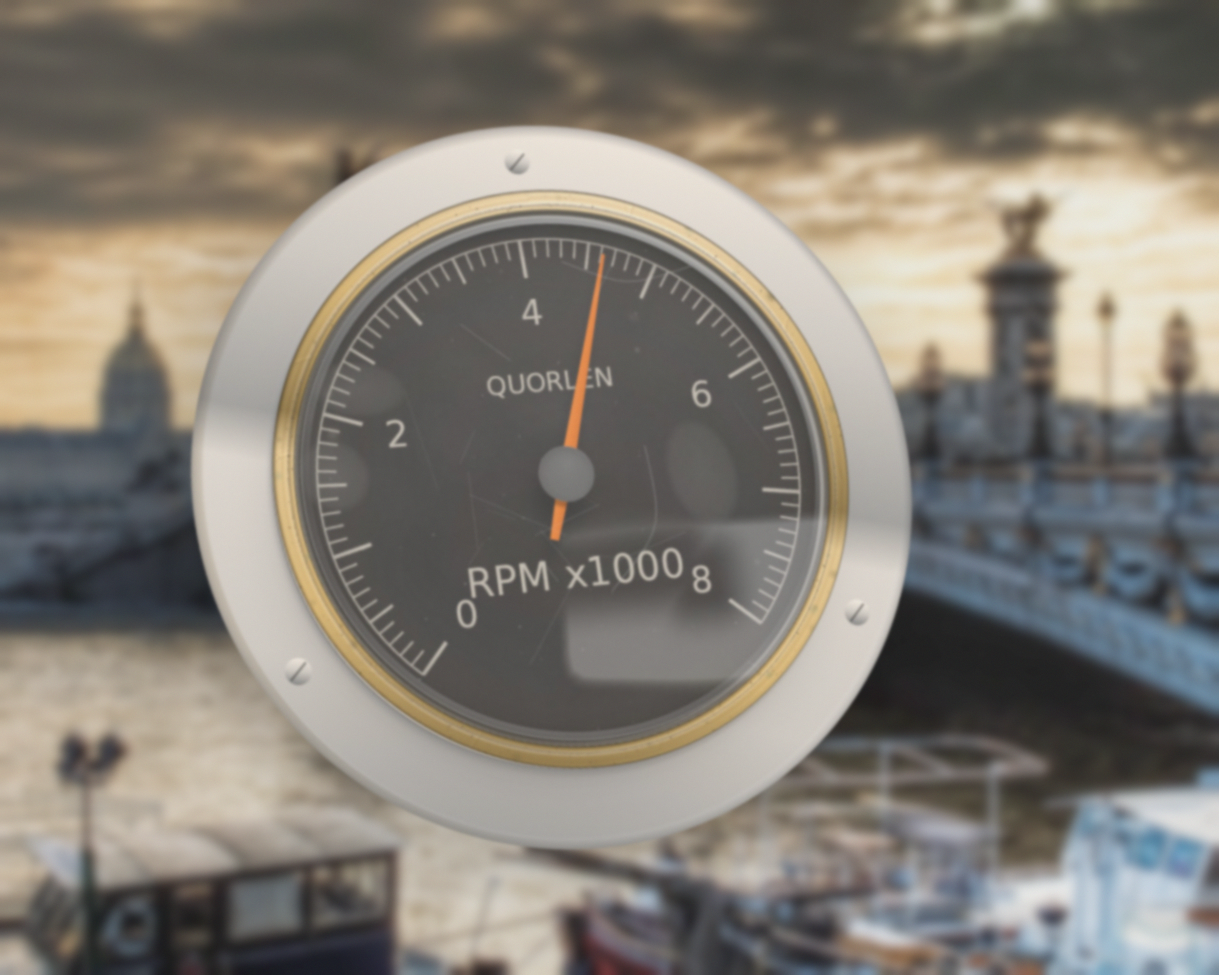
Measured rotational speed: 4600 rpm
